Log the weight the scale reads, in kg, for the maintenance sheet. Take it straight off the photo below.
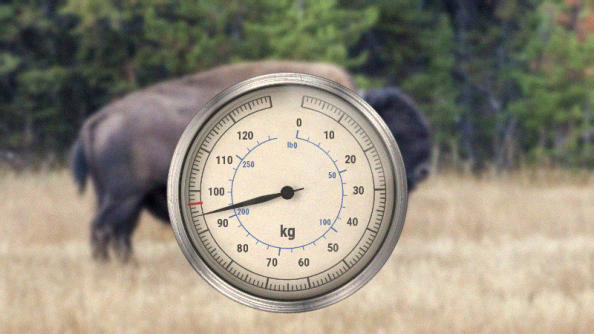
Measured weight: 94 kg
